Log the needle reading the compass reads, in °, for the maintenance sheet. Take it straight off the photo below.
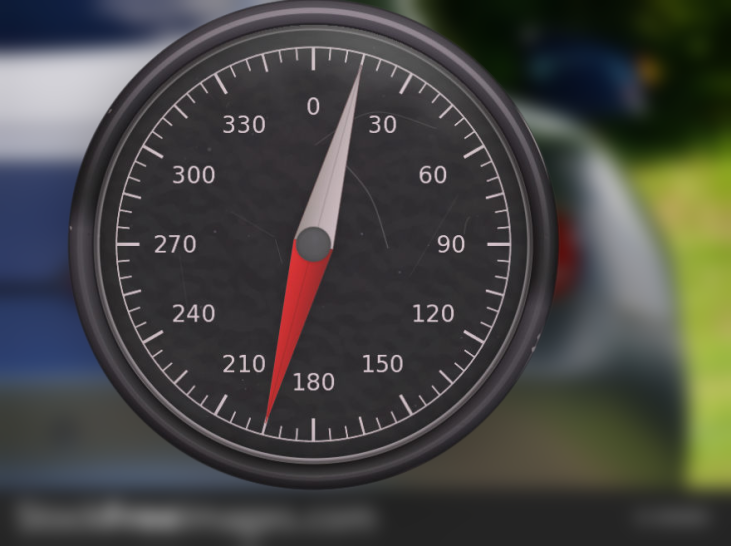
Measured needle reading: 195 °
